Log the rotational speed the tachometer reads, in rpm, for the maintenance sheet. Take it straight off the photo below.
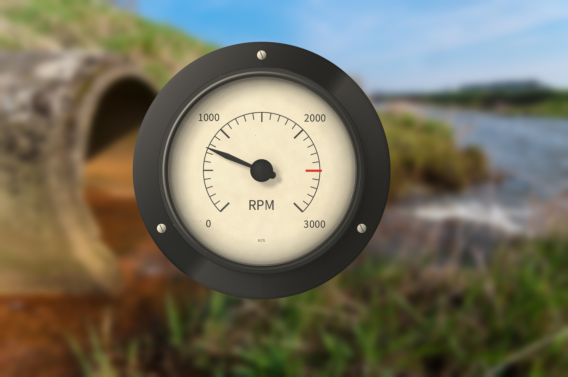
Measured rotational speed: 750 rpm
